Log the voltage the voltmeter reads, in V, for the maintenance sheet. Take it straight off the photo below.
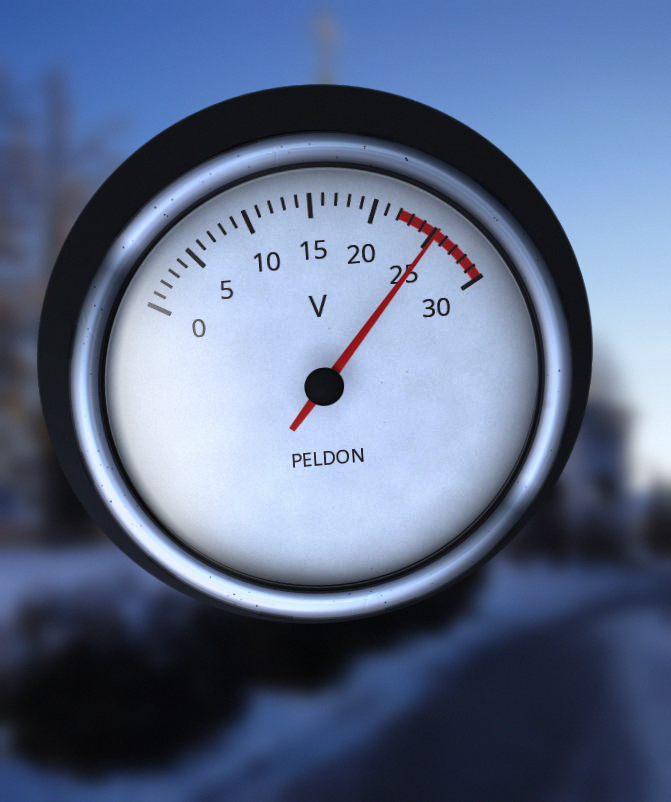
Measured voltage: 25 V
